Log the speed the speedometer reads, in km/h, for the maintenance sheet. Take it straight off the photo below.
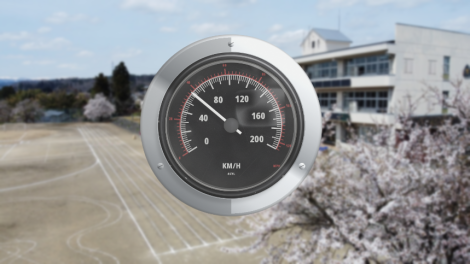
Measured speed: 60 km/h
